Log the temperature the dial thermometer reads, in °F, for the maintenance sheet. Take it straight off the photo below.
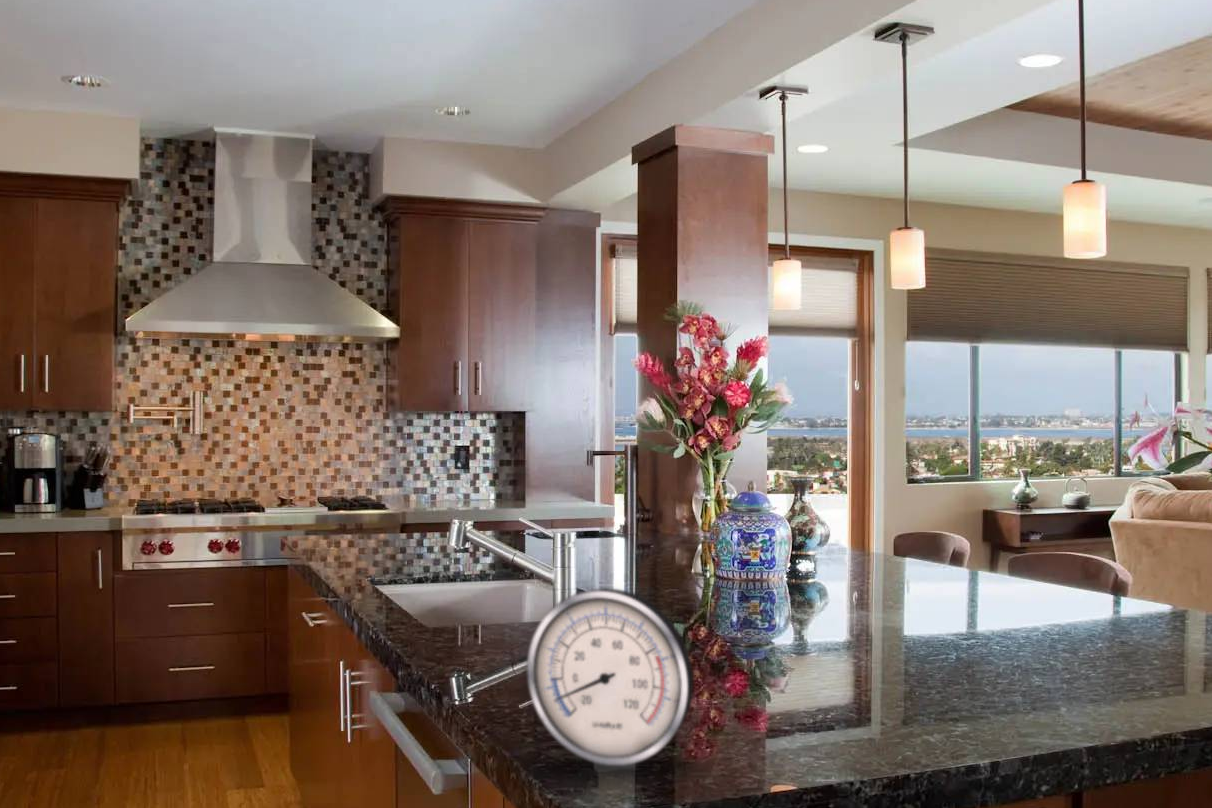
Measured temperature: -10 °F
